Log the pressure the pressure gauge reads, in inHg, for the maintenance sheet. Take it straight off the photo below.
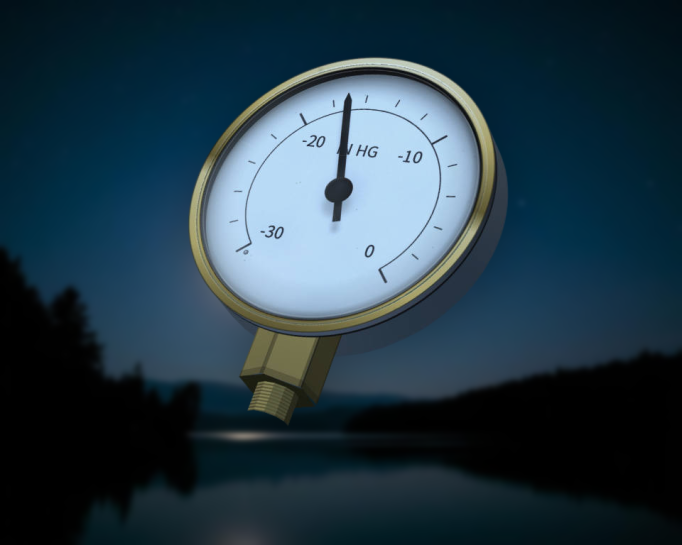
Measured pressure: -17 inHg
